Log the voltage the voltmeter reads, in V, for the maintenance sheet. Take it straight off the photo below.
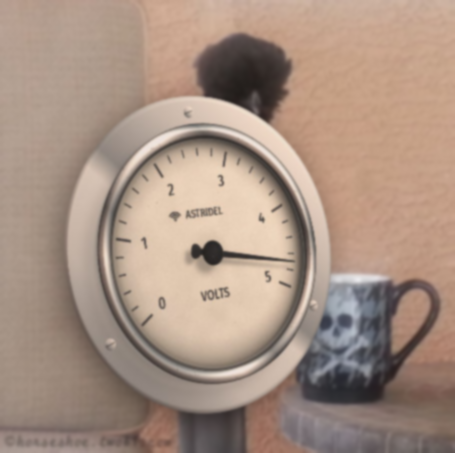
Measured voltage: 4.7 V
